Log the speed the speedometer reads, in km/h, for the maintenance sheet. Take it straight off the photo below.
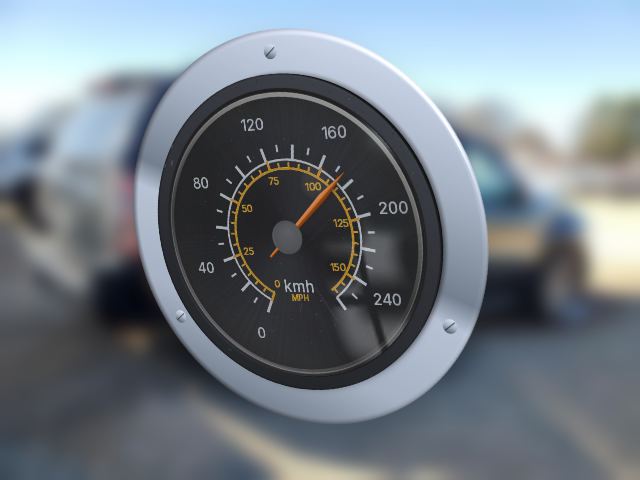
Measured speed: 175 km/h
